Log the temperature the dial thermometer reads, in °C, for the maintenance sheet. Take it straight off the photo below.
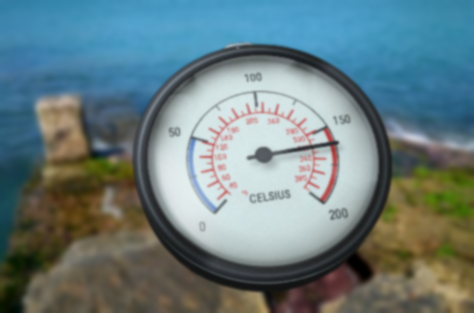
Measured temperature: 162.5 °C
